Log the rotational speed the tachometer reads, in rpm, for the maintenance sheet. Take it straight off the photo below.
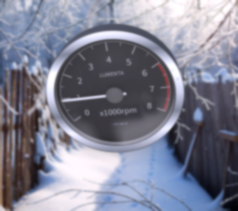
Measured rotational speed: 1000 rpm
